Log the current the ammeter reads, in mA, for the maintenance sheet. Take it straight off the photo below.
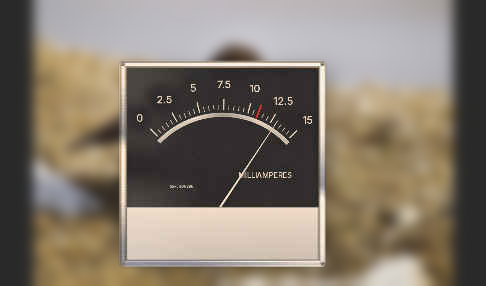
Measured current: 13 mA
